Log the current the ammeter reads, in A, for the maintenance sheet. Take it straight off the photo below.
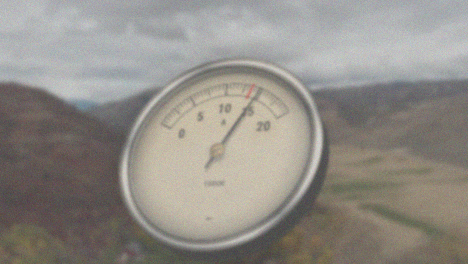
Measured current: 15 A
